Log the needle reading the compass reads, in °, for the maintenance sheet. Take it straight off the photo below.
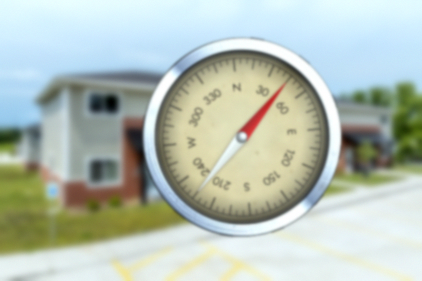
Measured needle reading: 45 °
